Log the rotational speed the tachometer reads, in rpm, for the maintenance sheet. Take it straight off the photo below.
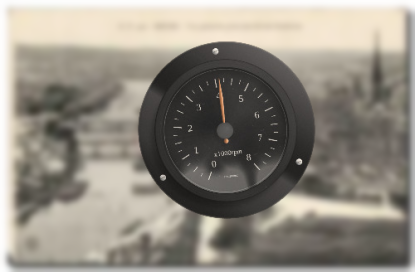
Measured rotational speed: 4125 rpm
